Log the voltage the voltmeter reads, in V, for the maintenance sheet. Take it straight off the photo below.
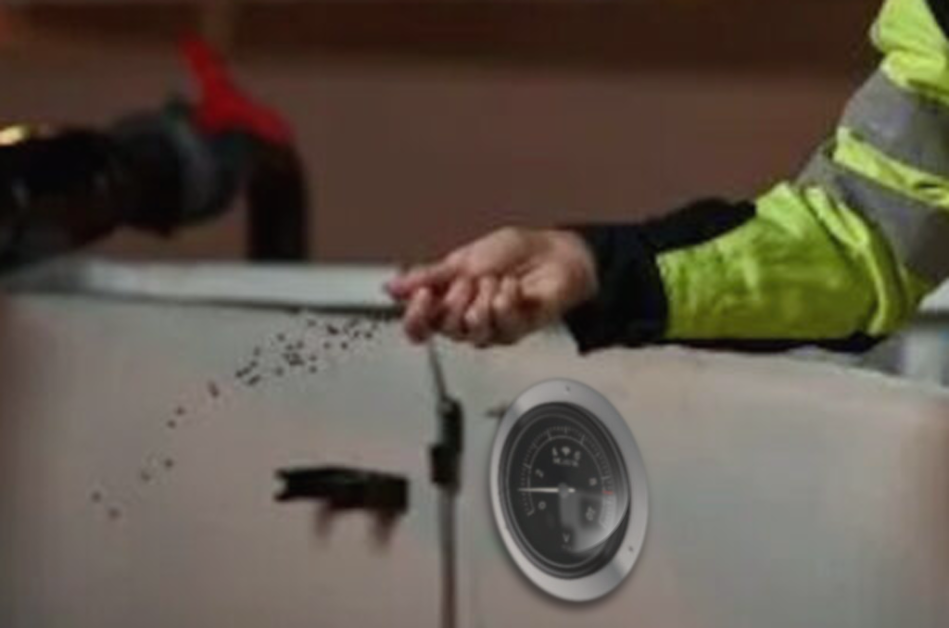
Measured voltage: 1 V
